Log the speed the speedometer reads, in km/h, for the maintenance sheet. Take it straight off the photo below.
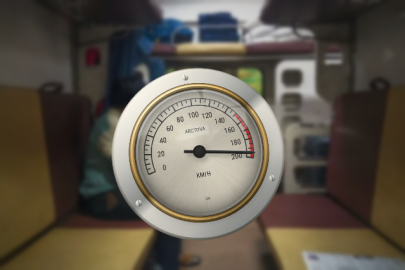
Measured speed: 195 km/h
